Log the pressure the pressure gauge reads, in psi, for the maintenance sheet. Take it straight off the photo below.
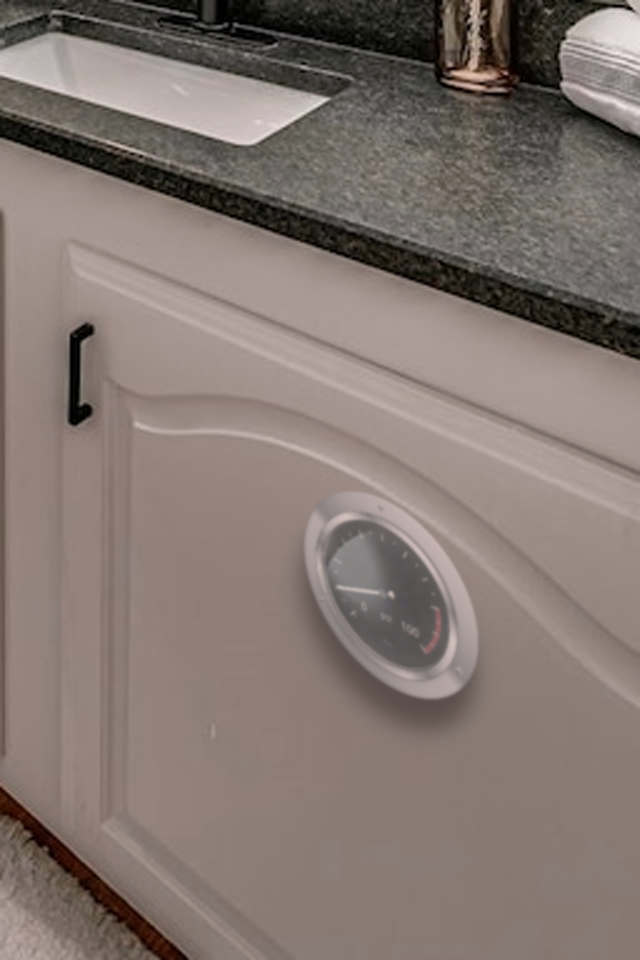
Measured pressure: 10 psi
